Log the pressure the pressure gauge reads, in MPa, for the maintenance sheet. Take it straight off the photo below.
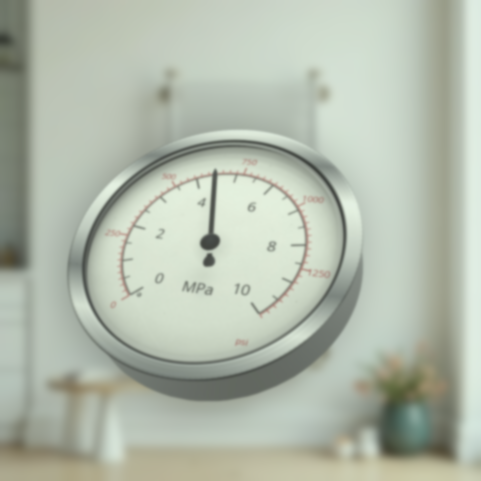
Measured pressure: 4.5 MPa
